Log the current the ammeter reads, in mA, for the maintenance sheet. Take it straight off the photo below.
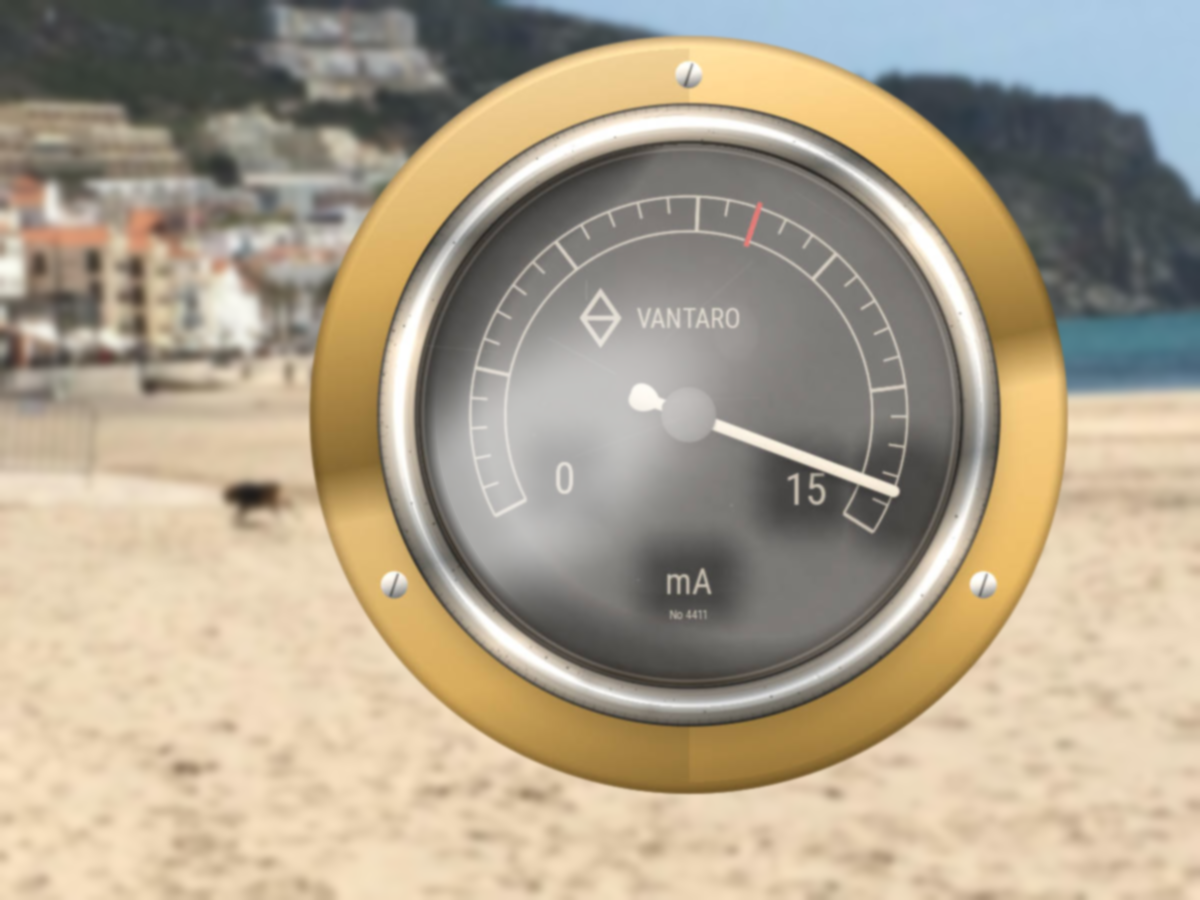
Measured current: 14.25 mA
